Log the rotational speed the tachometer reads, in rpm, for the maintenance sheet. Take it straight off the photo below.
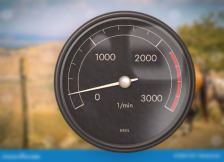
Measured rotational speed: 200 rpm
